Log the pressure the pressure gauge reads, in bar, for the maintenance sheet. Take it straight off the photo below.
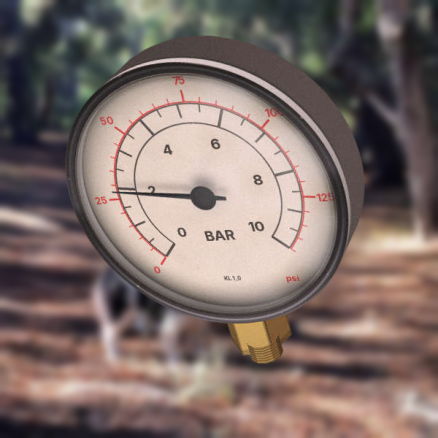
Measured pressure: 2 bar
